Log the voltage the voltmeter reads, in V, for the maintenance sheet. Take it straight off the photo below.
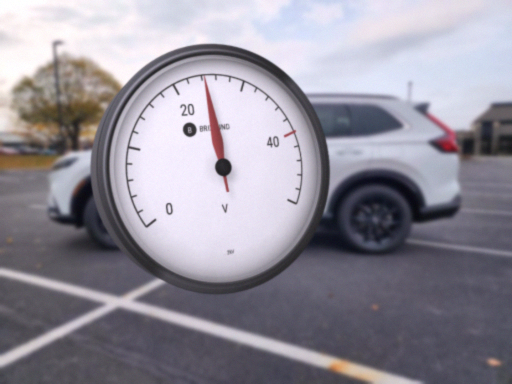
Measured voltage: 24 V
